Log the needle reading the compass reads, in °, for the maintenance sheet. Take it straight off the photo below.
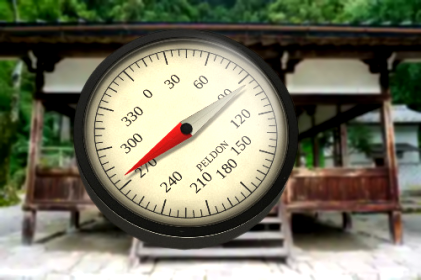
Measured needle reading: 275 °
